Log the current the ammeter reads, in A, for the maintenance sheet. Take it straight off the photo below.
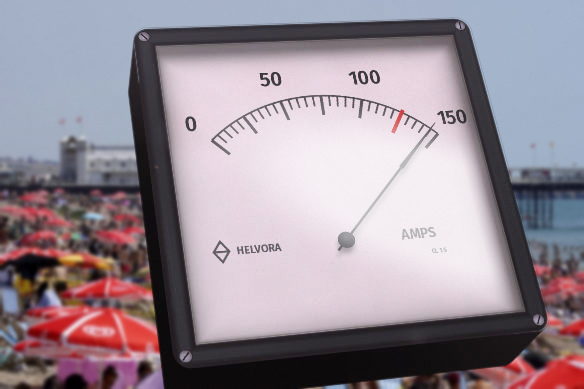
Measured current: 145 A
